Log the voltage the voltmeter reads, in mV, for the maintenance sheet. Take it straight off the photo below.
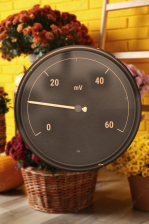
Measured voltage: 10 mV
